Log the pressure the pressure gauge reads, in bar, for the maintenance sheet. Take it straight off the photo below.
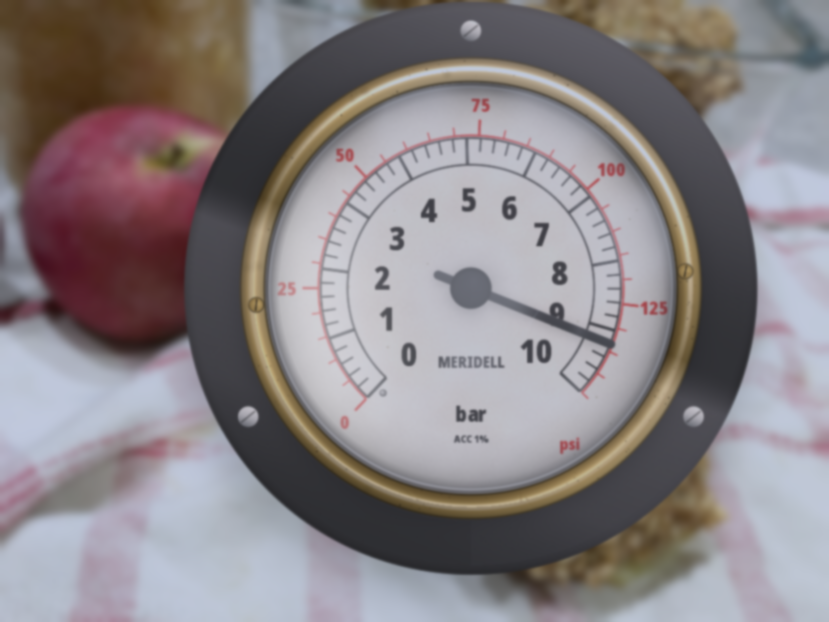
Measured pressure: 9.2 bar
